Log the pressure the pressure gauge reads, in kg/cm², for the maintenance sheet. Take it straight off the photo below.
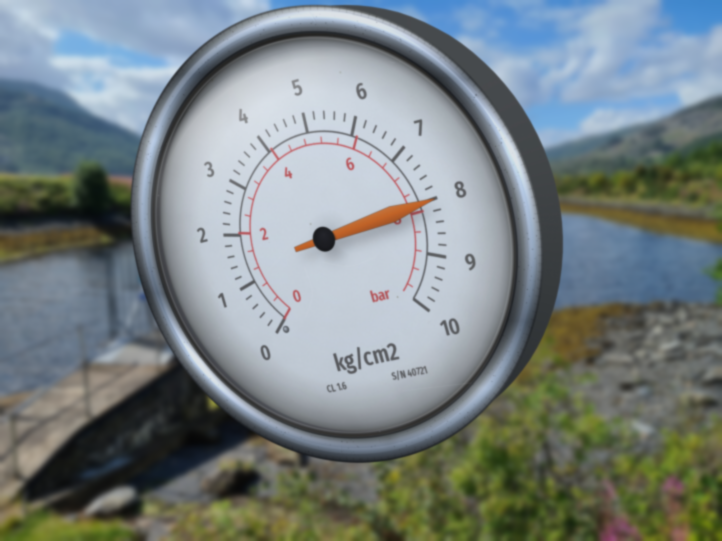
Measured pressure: 8 kg/cm²
